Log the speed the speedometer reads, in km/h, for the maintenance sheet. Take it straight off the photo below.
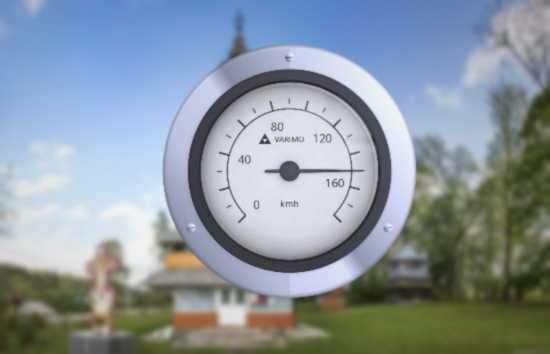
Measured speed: 150 km/h
